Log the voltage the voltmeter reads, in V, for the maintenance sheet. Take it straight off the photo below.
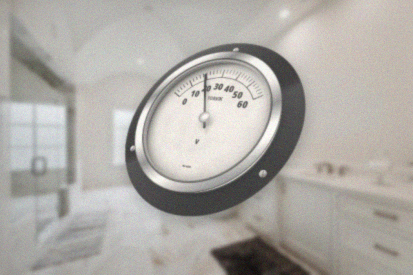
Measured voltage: 20 V
